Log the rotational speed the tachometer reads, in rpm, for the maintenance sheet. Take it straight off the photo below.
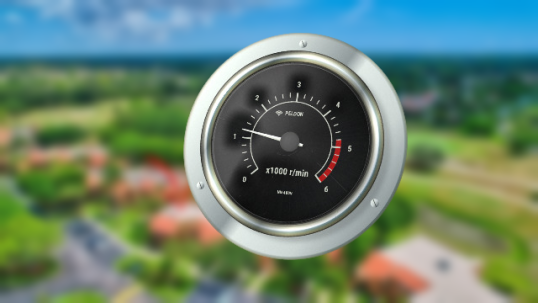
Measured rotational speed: 1200 rpm
